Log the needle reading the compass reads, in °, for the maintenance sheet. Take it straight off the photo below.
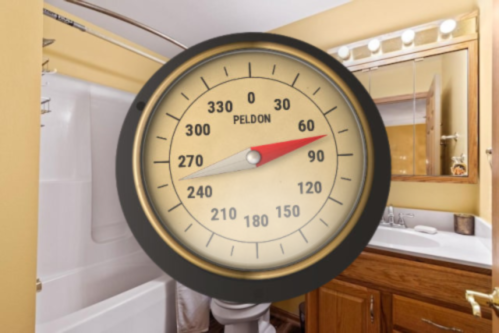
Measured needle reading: 75 °
